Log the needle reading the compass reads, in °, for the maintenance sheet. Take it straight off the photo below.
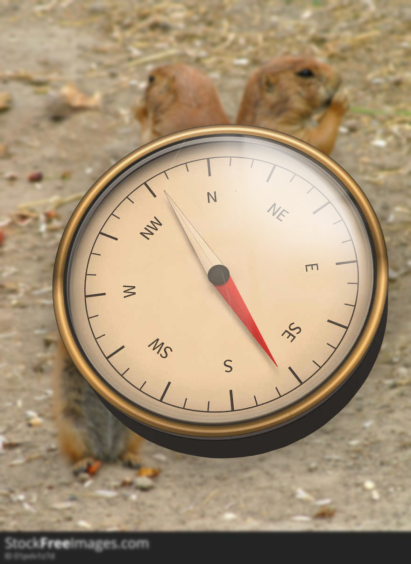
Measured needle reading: 155 °
